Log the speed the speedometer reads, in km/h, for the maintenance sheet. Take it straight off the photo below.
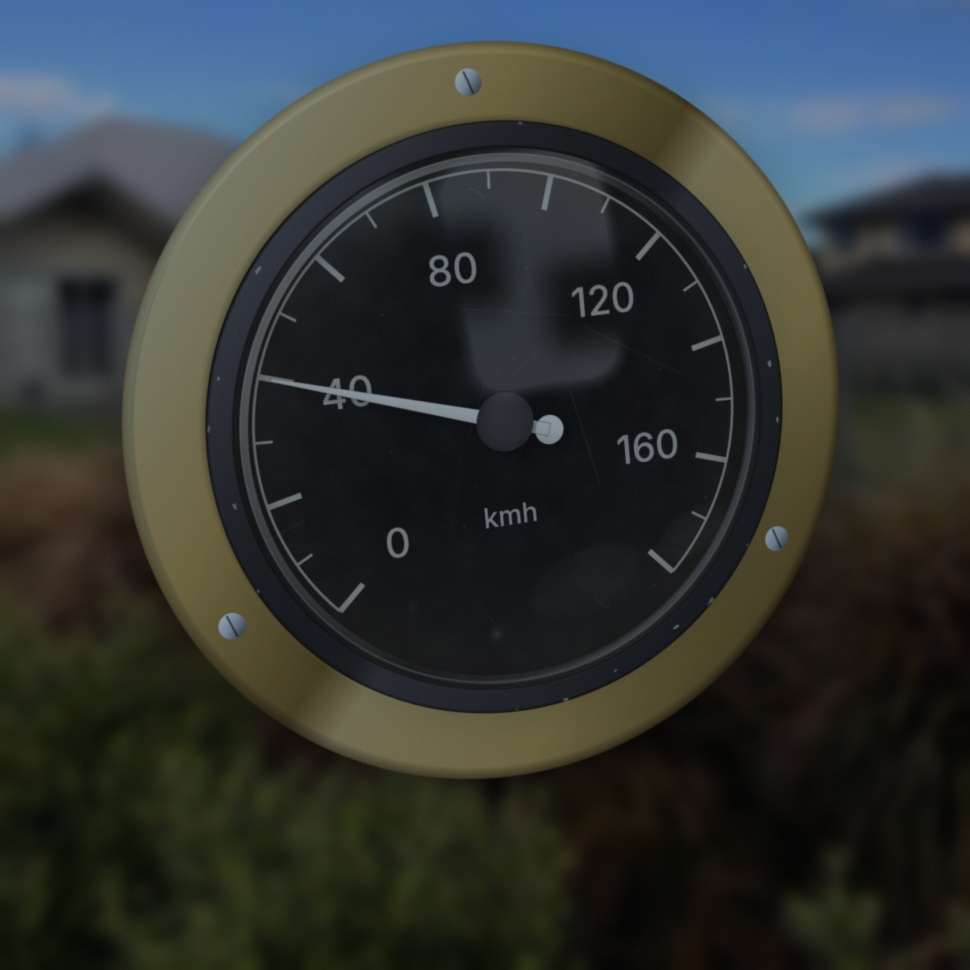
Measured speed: 40 km/h
